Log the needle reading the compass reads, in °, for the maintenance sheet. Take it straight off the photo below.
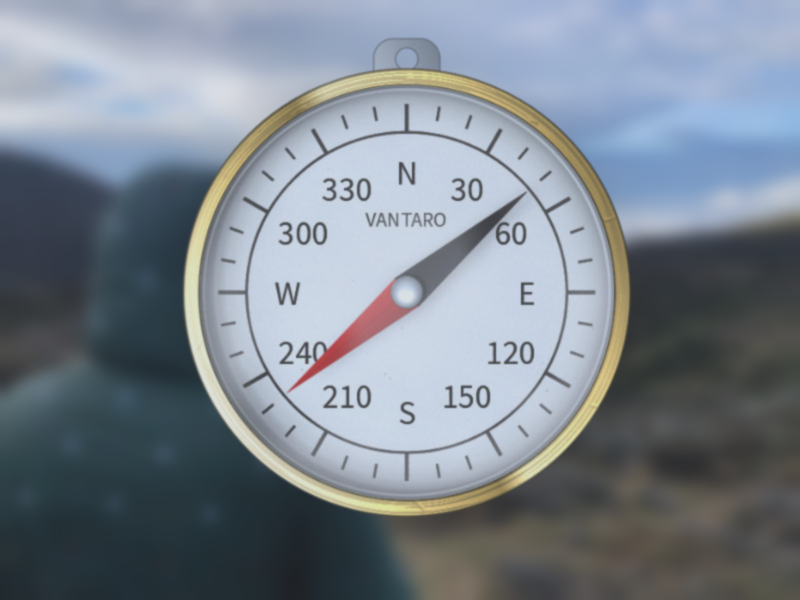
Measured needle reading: 230 °
